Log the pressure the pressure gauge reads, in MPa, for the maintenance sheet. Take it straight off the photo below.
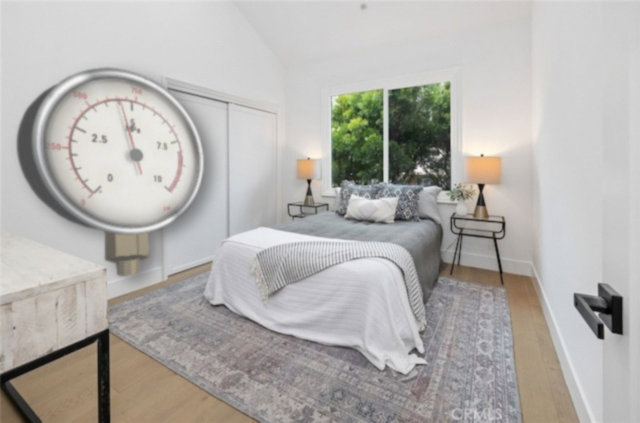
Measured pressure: 4.5 MPa
